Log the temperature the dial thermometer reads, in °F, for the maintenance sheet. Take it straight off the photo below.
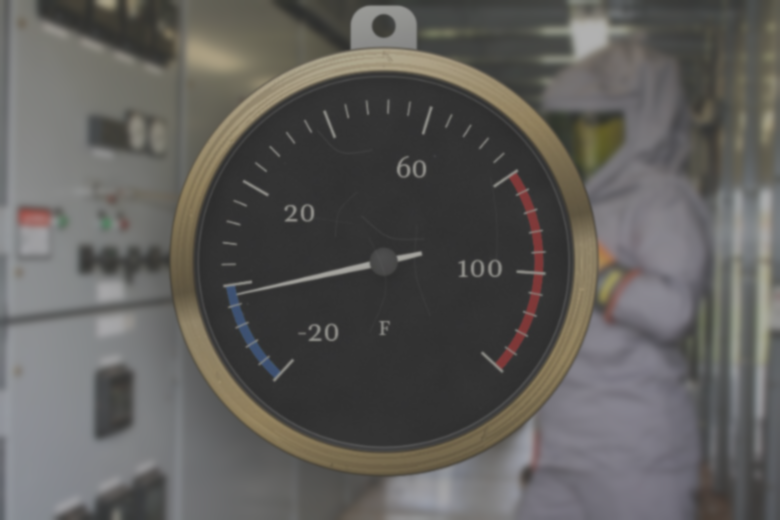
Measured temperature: -2 °F
